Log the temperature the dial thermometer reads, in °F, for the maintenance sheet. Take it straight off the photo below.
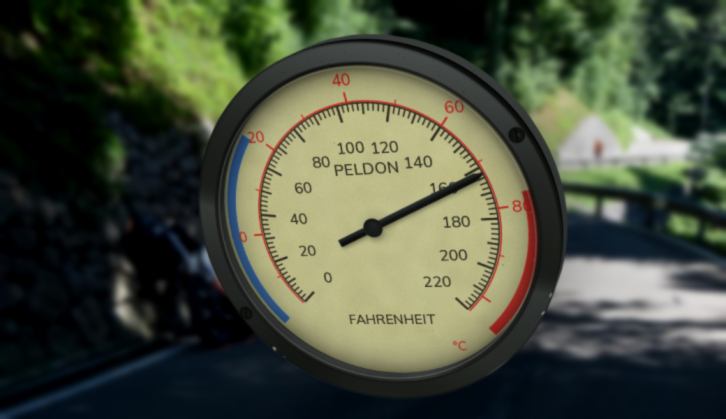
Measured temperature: 162 °F
